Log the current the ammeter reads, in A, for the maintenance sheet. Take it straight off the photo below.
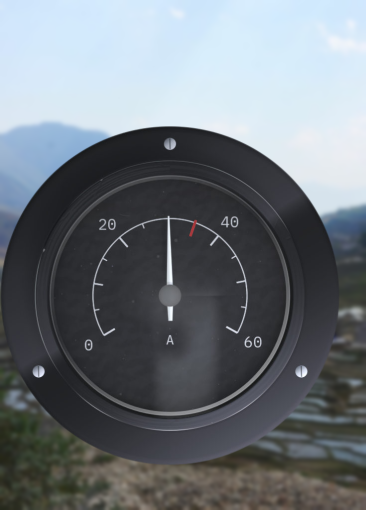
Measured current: 30 A
